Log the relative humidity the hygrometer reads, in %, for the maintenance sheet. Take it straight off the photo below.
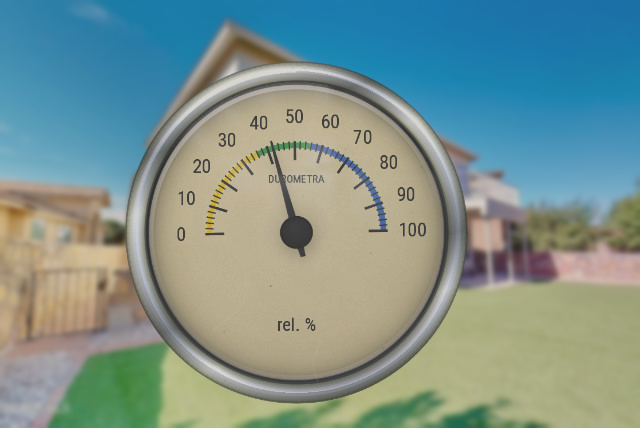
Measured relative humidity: 42 %
